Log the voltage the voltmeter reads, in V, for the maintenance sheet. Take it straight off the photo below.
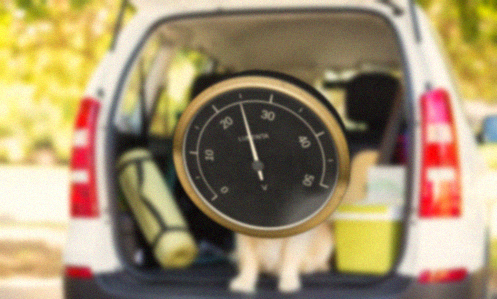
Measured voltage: 25 V
